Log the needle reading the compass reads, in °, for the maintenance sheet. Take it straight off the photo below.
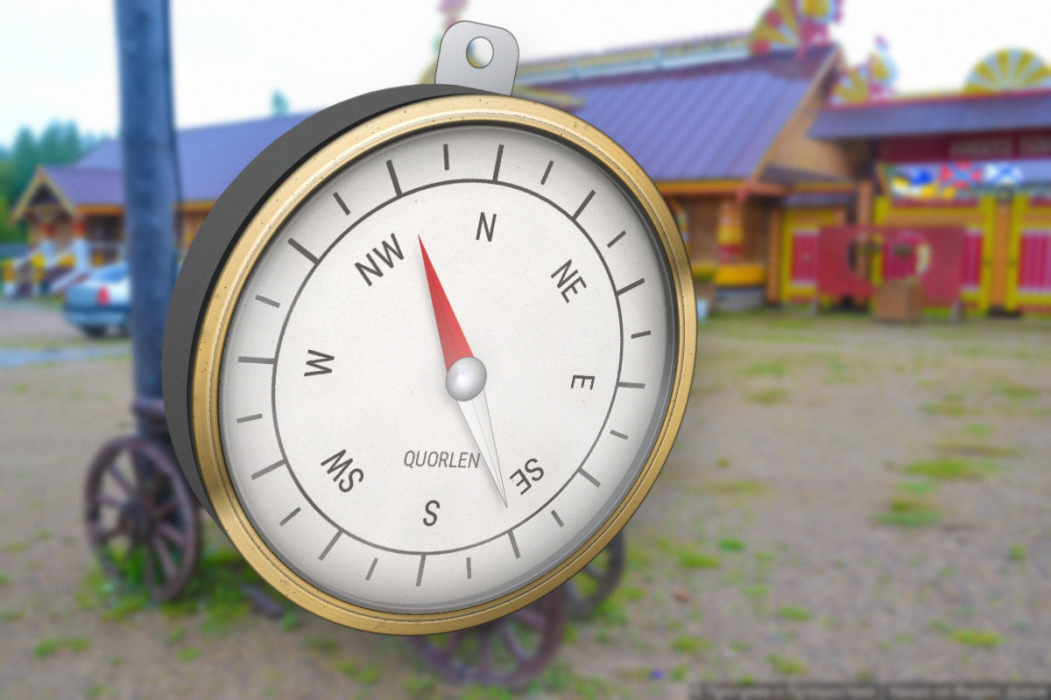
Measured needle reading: 330 °
